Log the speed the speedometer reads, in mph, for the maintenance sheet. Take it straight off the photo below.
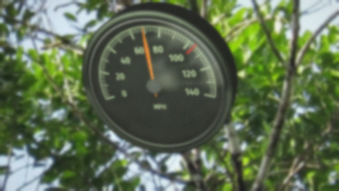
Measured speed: 70 mph
